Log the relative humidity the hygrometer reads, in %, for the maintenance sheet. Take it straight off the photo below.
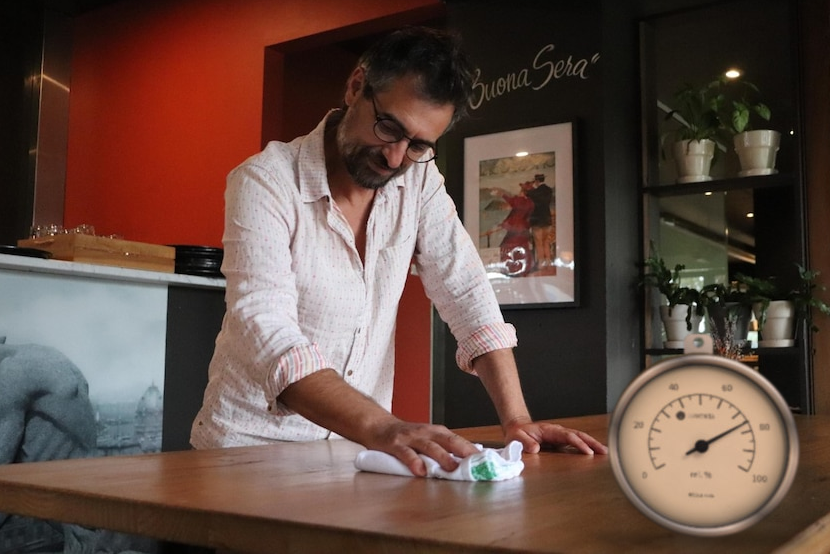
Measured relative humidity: 75 %
